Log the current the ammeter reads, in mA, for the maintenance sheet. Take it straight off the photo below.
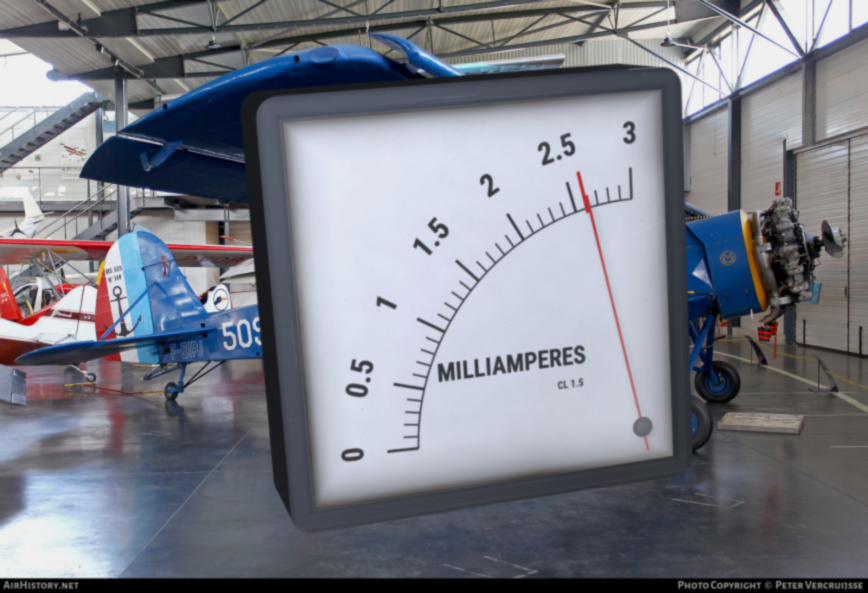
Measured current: 2.6 mA
